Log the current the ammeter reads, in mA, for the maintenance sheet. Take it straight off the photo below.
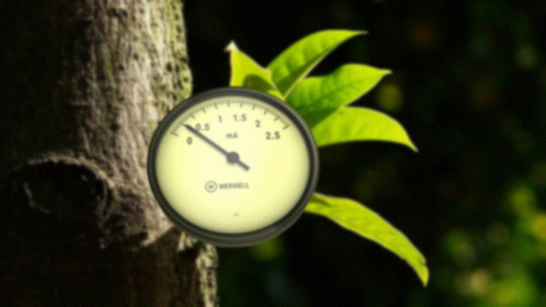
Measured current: 0.25 mA
